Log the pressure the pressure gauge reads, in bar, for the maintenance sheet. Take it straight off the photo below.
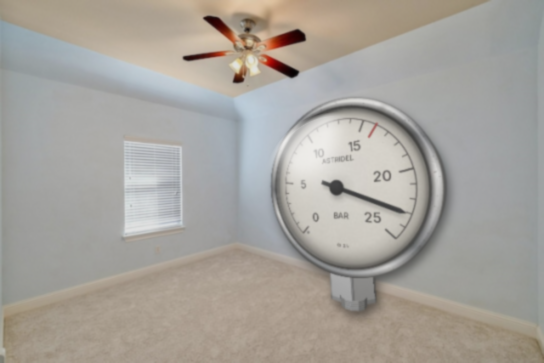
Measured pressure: 23 bar
